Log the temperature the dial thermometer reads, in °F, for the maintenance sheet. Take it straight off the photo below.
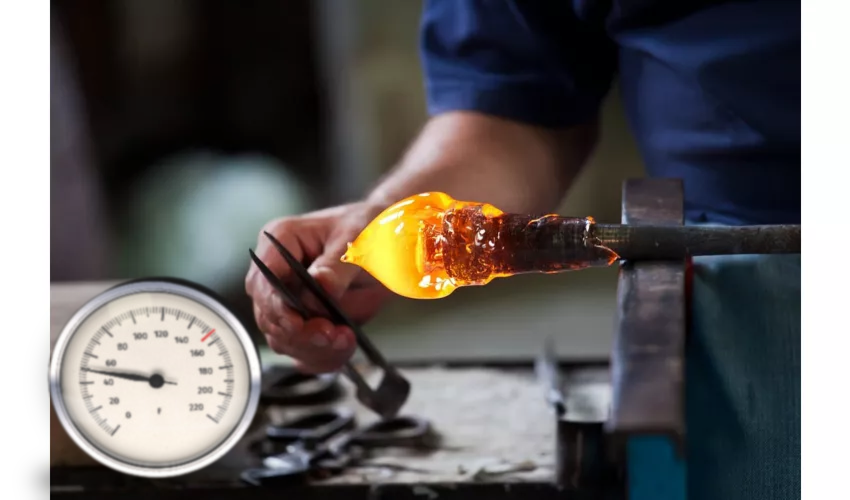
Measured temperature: 50 °F
